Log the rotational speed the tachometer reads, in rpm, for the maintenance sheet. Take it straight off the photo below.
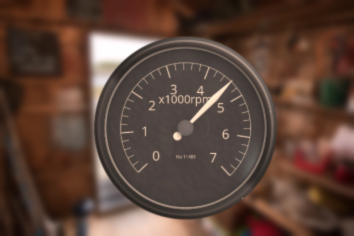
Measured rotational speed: 4600 rpm
